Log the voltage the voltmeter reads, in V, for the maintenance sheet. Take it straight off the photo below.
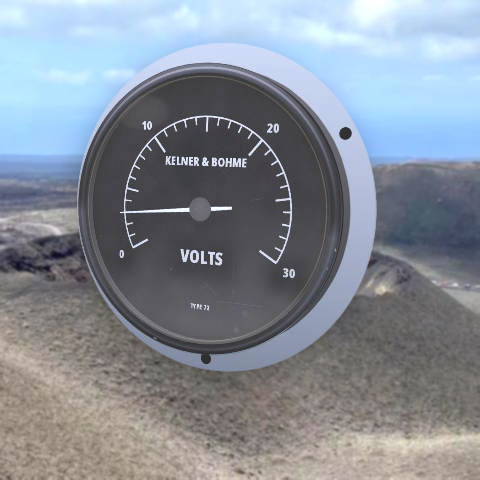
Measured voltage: 3 V
